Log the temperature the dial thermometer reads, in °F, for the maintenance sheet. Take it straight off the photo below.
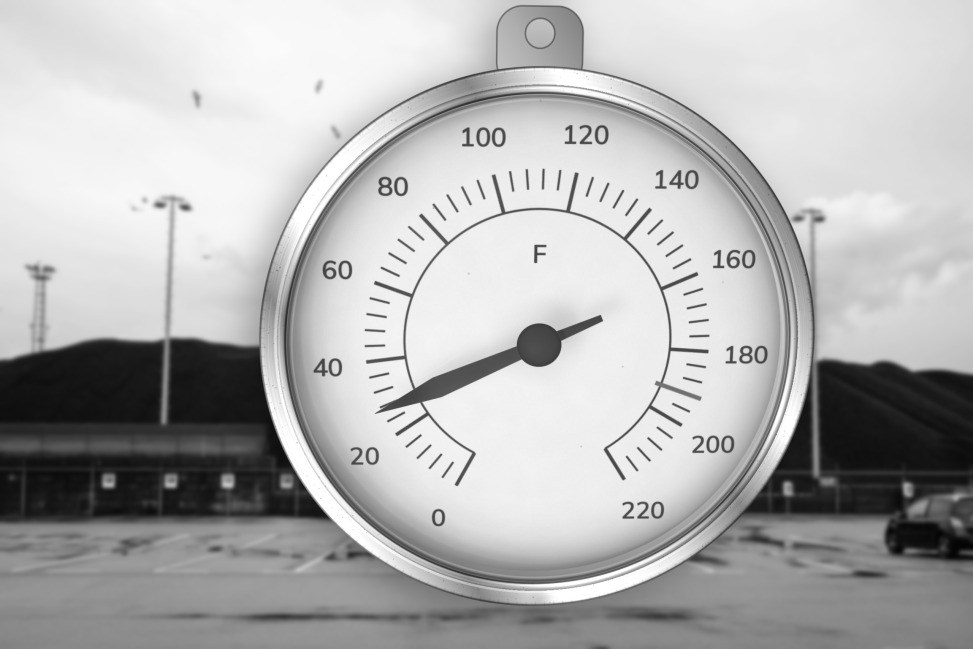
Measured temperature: 28 °F
